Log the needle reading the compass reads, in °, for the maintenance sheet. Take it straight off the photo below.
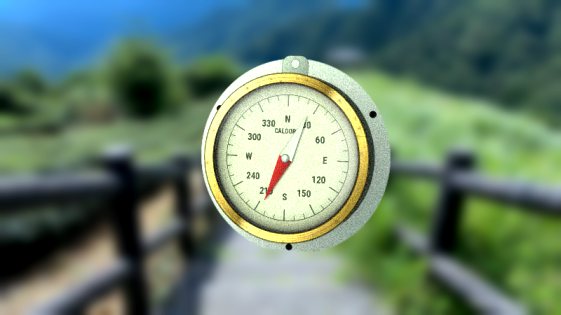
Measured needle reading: 205 °
